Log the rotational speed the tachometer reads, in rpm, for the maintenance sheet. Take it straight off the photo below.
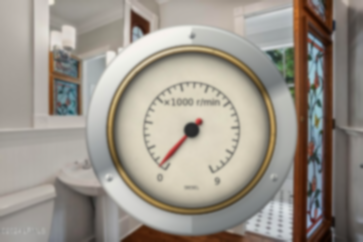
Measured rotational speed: 250 rpm
